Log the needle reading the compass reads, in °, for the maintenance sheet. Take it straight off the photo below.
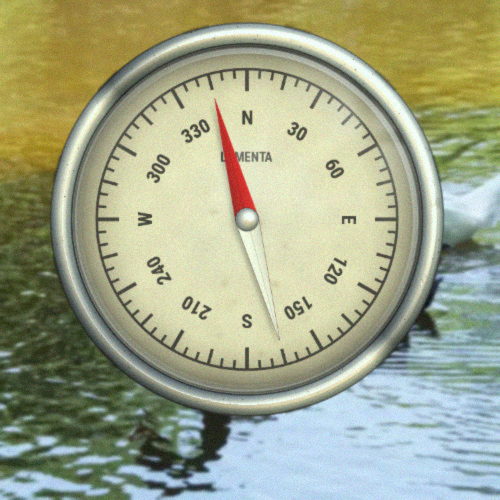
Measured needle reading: 345 °
